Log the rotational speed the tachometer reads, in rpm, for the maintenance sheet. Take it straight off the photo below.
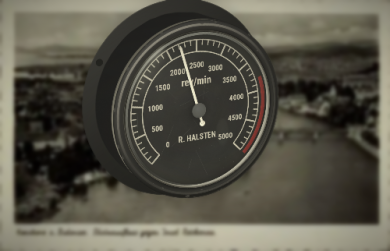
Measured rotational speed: 2200 rpm
